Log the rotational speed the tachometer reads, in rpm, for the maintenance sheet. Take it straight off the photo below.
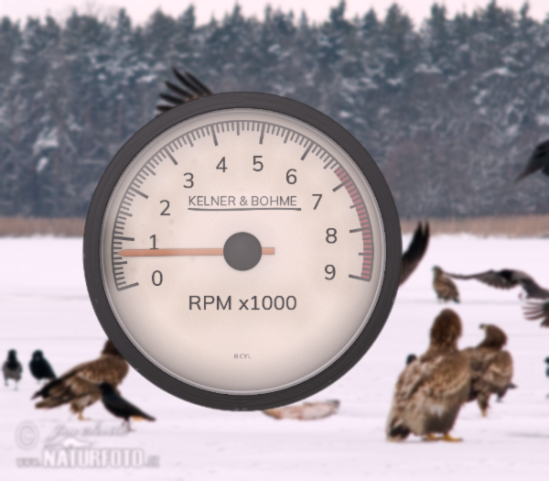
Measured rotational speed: 700 rpm
